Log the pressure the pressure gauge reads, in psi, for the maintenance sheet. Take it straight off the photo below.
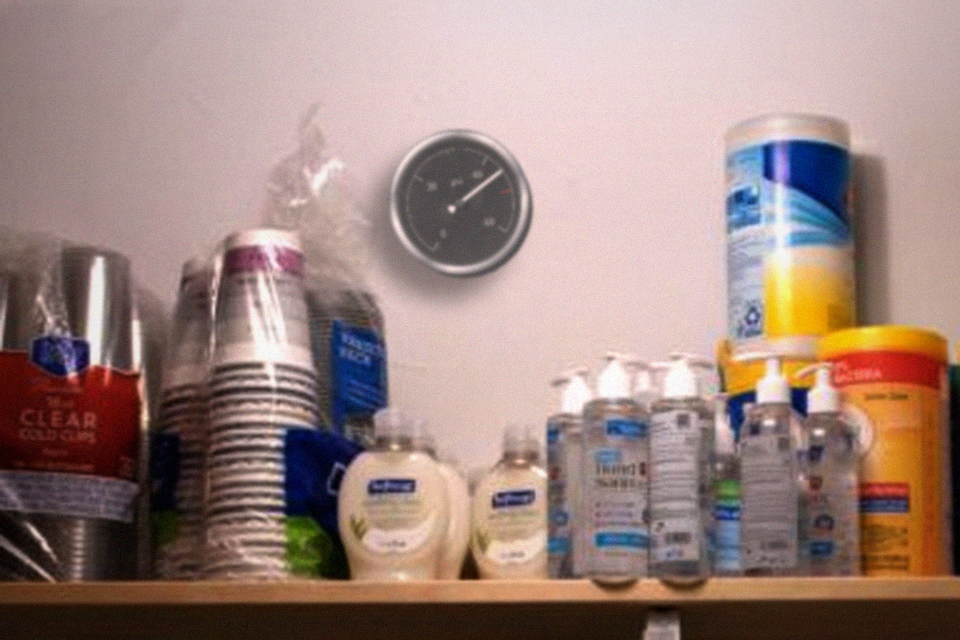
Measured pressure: 45 psi
